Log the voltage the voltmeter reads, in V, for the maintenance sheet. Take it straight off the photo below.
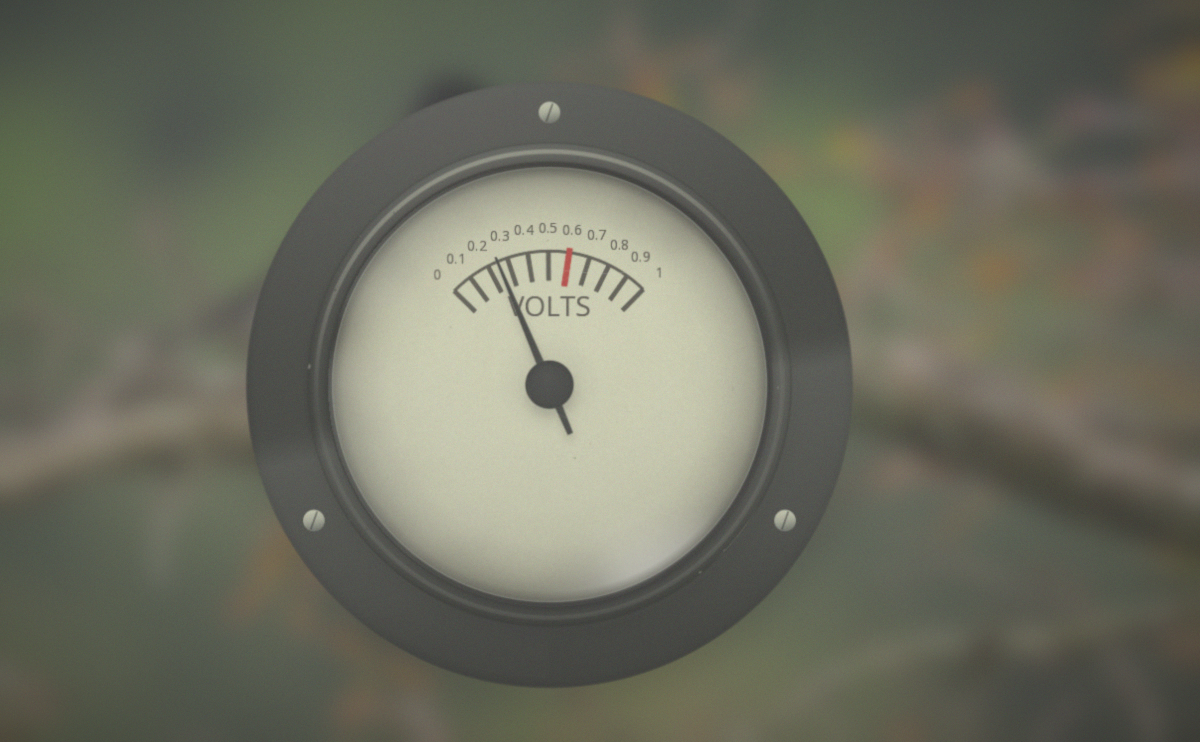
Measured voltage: 0.25 V
